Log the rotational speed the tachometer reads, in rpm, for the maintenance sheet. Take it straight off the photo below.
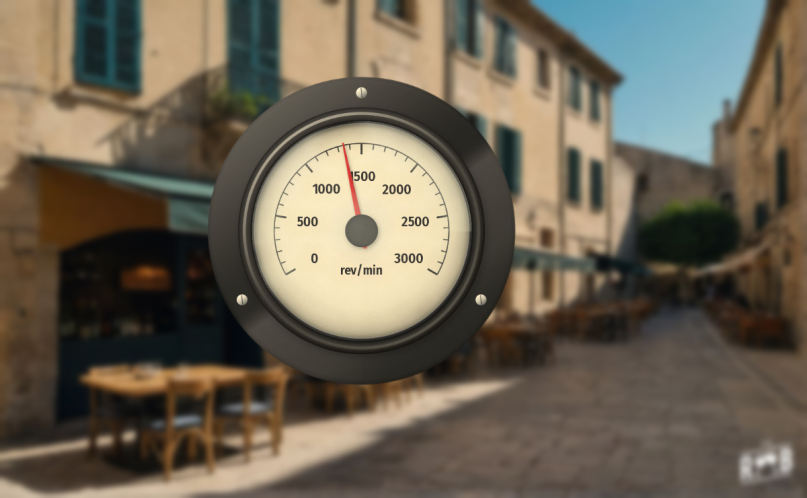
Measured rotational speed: 1350 rpm
